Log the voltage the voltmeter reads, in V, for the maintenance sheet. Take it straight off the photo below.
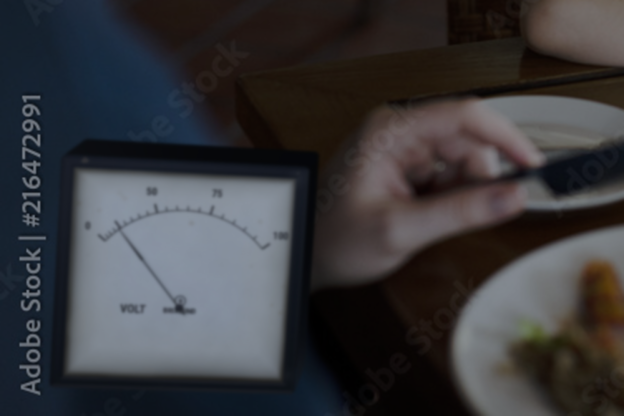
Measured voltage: 25 V
